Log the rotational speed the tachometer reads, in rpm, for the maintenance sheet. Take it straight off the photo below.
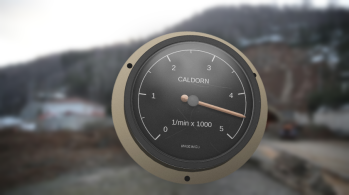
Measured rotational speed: 4500 rpm
